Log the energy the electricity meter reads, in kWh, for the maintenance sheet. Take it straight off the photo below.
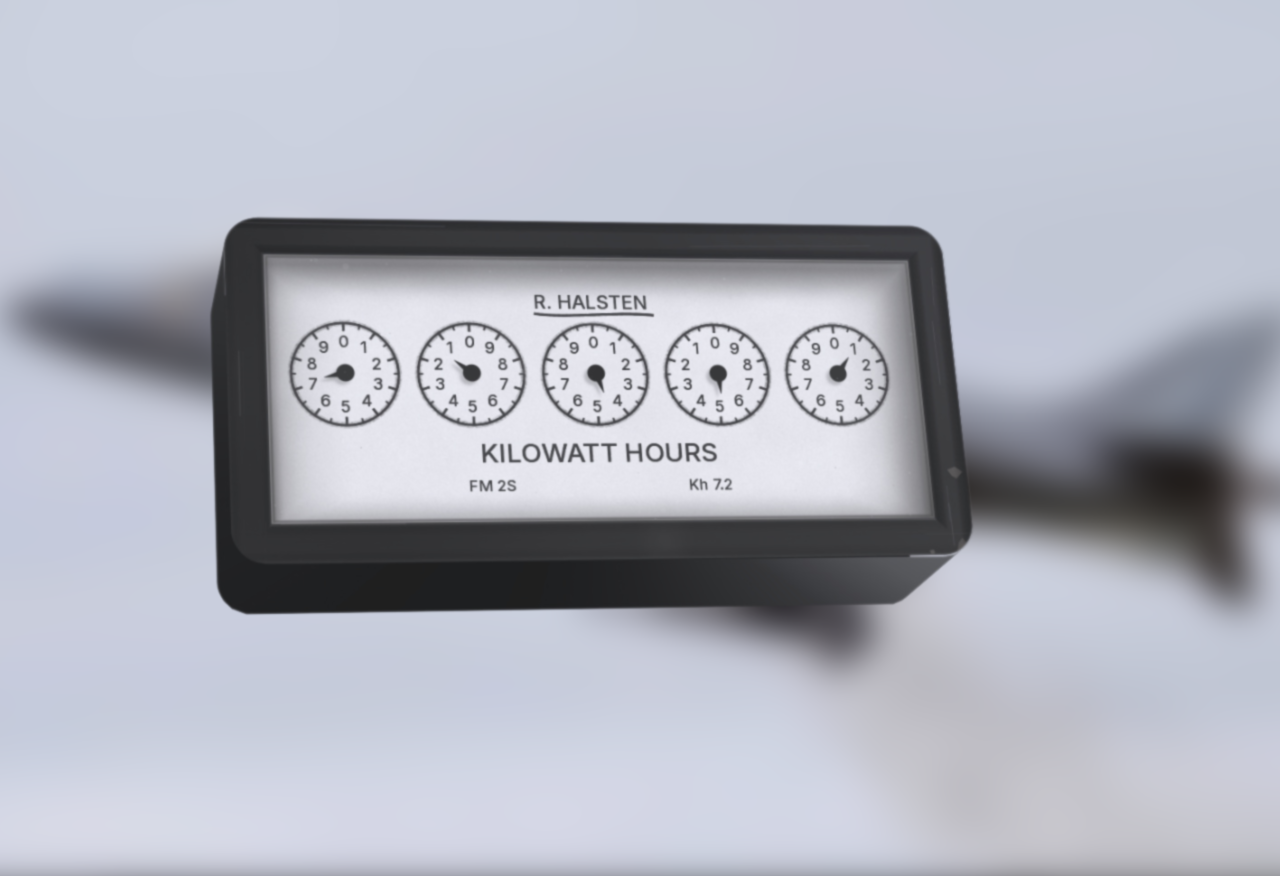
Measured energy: 71451 kWh
